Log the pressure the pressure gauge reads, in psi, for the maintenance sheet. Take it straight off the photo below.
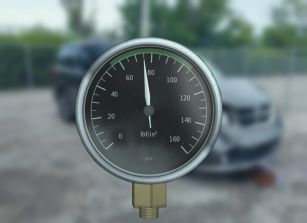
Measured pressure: 75 psi
